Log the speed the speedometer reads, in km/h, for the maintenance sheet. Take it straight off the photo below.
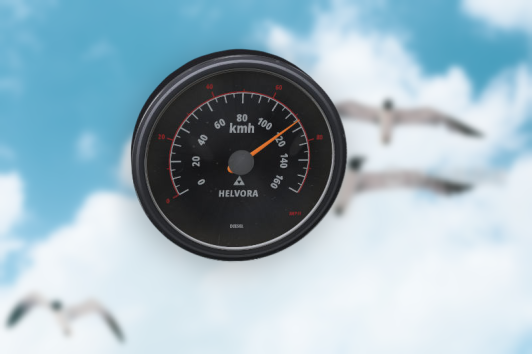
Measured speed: 115 km/h
